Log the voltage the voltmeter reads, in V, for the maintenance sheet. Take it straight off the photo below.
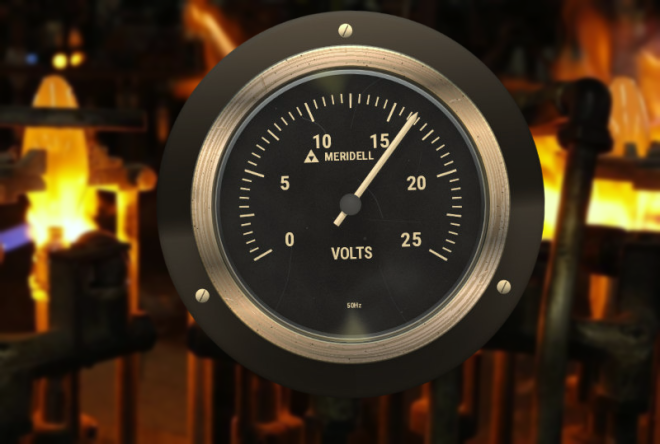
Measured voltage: 16.25 V
